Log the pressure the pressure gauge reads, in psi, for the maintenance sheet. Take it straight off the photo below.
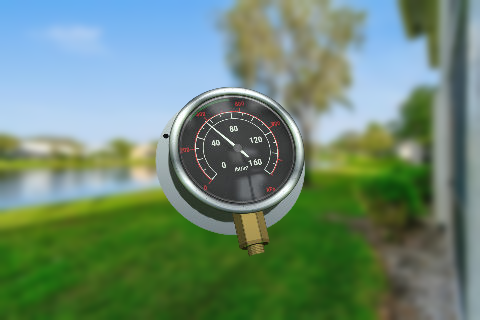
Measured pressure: 55 psi
